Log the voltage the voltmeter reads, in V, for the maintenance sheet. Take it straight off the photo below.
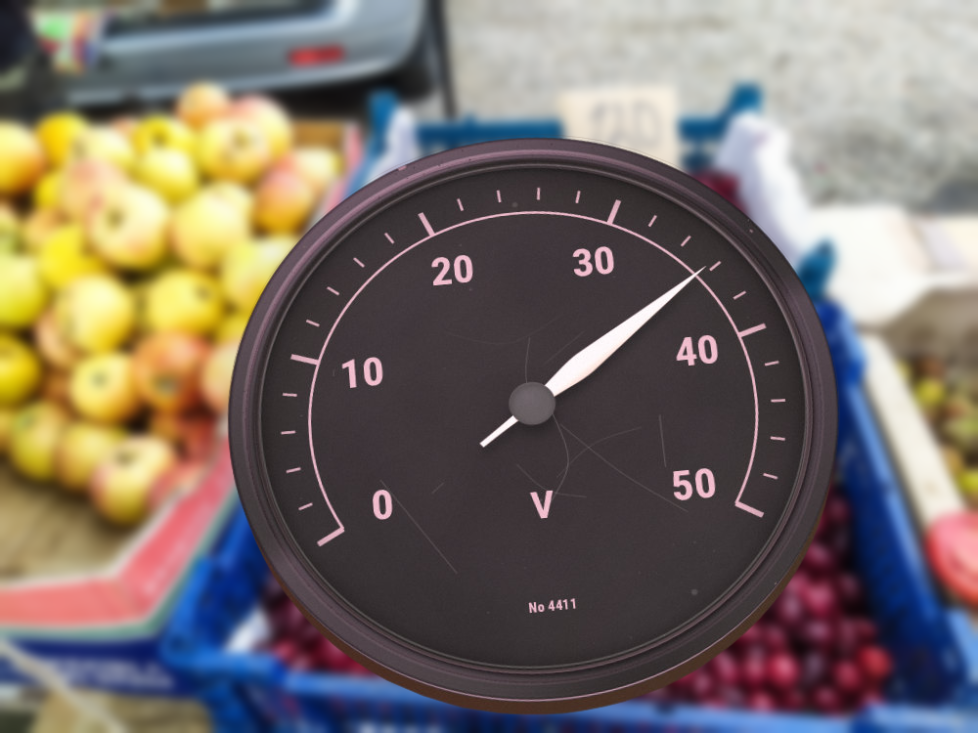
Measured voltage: 36 V
